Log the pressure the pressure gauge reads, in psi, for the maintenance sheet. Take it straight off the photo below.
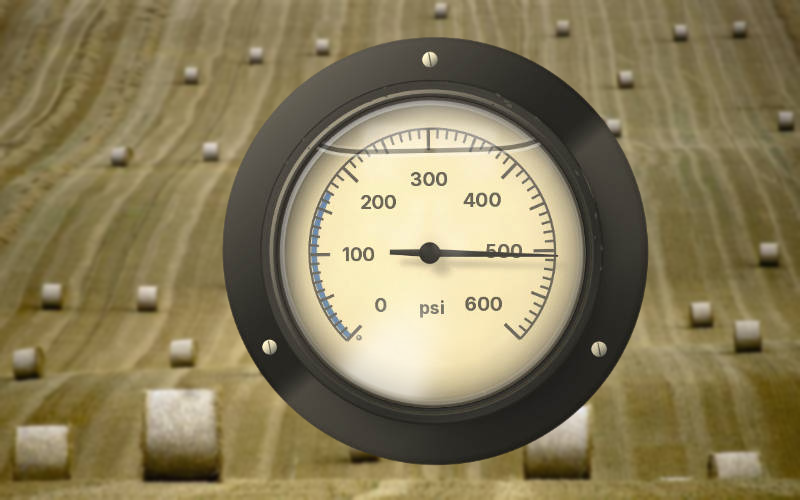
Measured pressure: 505 psi
